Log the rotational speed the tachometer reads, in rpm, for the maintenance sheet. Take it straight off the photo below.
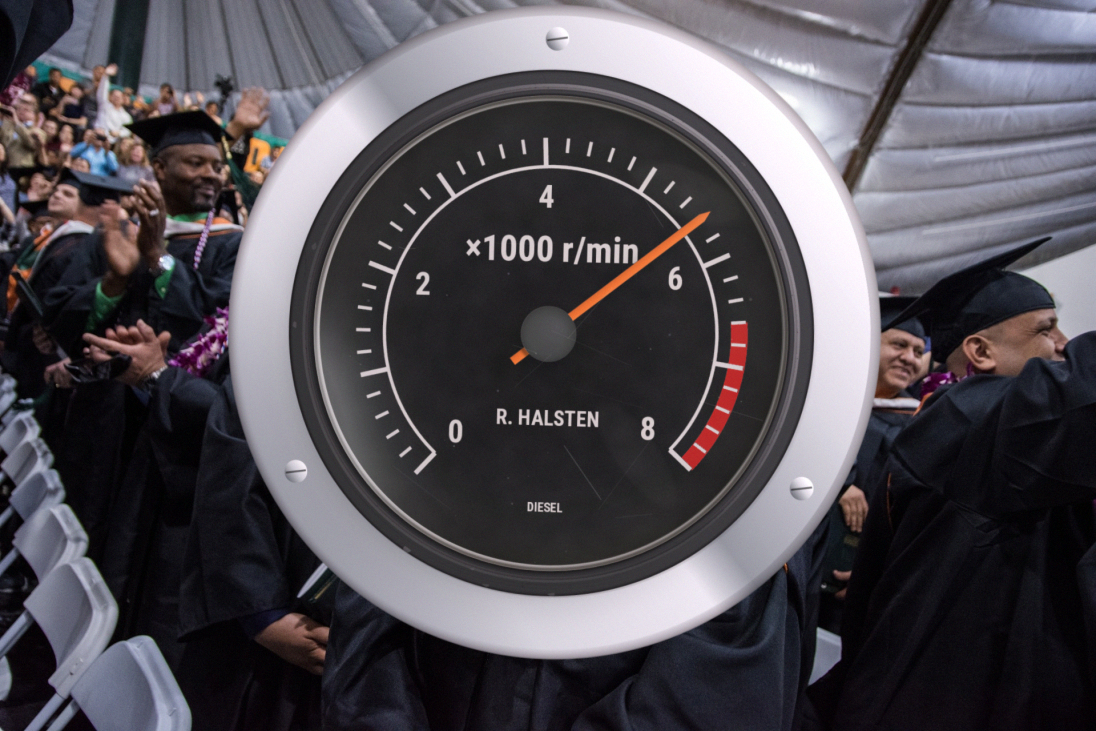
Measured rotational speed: 5600 rpm
